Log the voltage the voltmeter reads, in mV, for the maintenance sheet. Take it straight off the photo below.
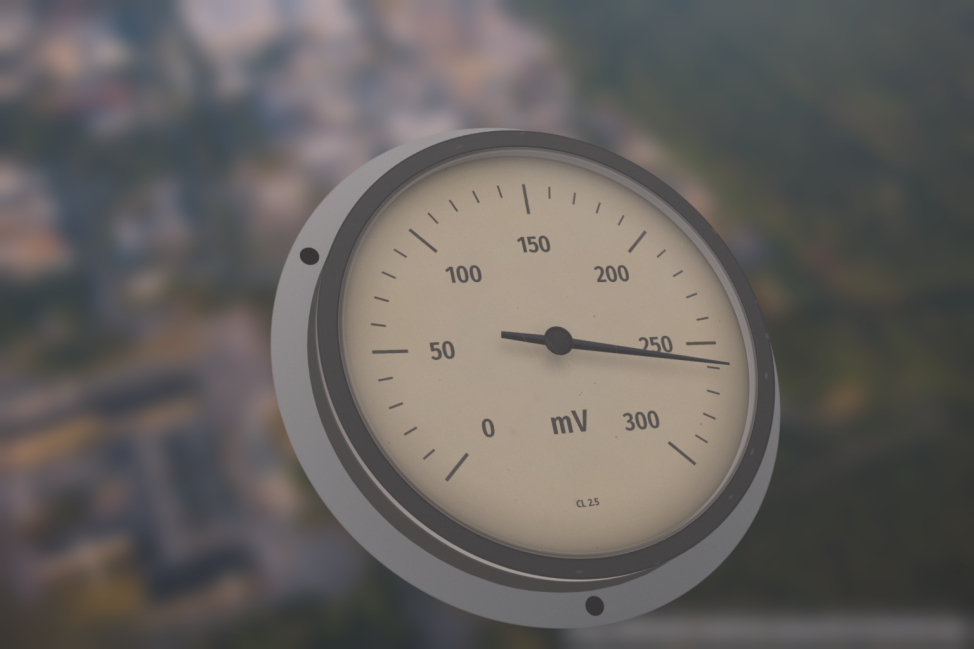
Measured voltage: 260 mV
